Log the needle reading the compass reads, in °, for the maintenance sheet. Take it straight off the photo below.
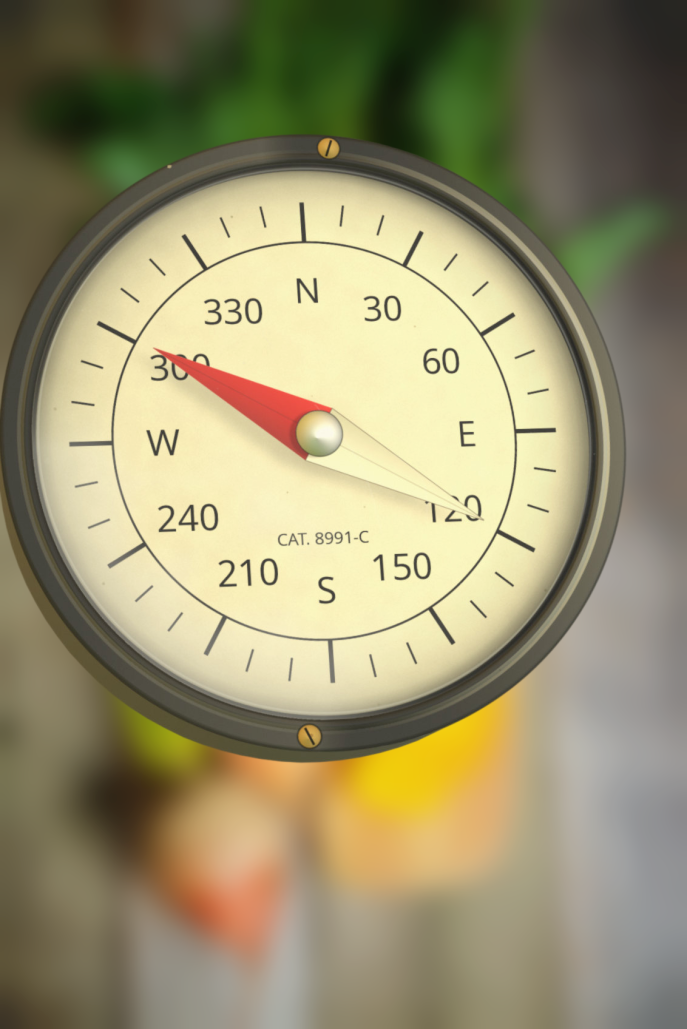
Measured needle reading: 300 °
